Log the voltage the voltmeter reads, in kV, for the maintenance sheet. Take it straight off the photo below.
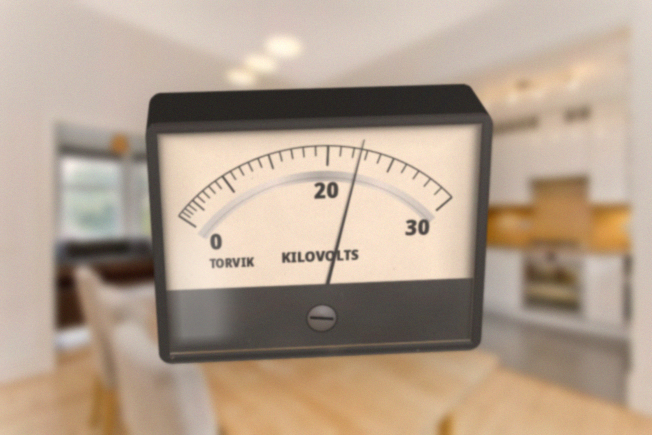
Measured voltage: 22.5 kV
